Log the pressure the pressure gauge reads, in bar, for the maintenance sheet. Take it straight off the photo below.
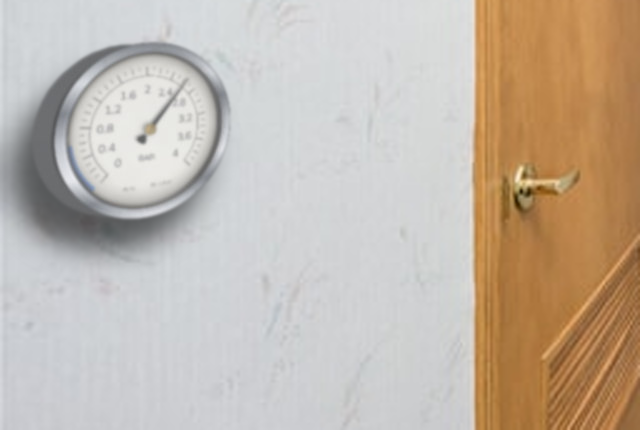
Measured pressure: 2.6 bar
